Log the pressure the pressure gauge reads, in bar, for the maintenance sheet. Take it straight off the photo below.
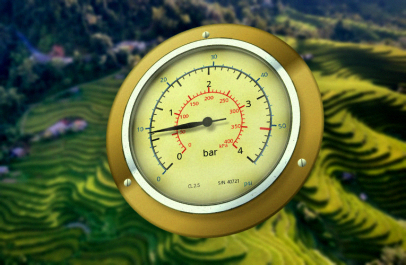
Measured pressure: 0.6 bar
